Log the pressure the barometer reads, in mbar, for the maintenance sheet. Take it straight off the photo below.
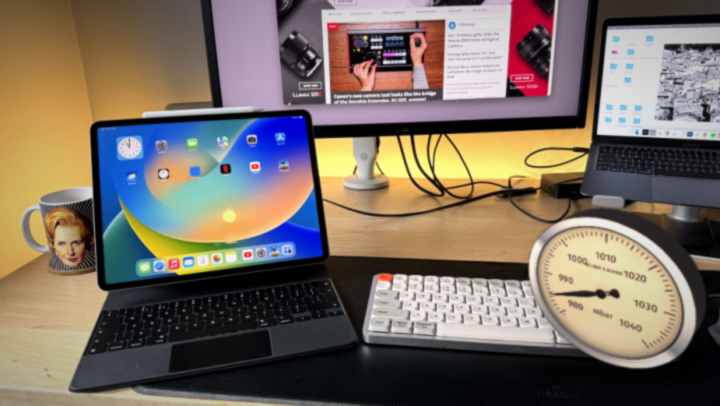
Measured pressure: 985 mbar
